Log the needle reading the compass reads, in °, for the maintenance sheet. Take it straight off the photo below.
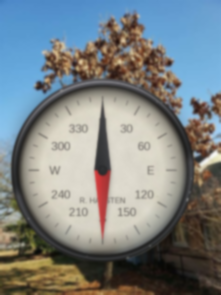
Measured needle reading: 180 °
